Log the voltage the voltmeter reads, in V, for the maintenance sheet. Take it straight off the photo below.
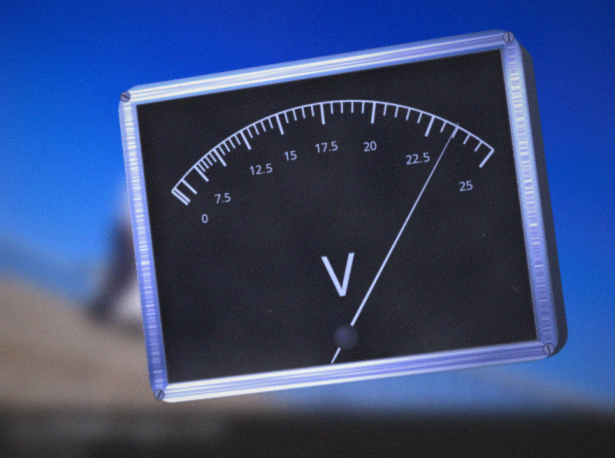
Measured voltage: 23.5 V
